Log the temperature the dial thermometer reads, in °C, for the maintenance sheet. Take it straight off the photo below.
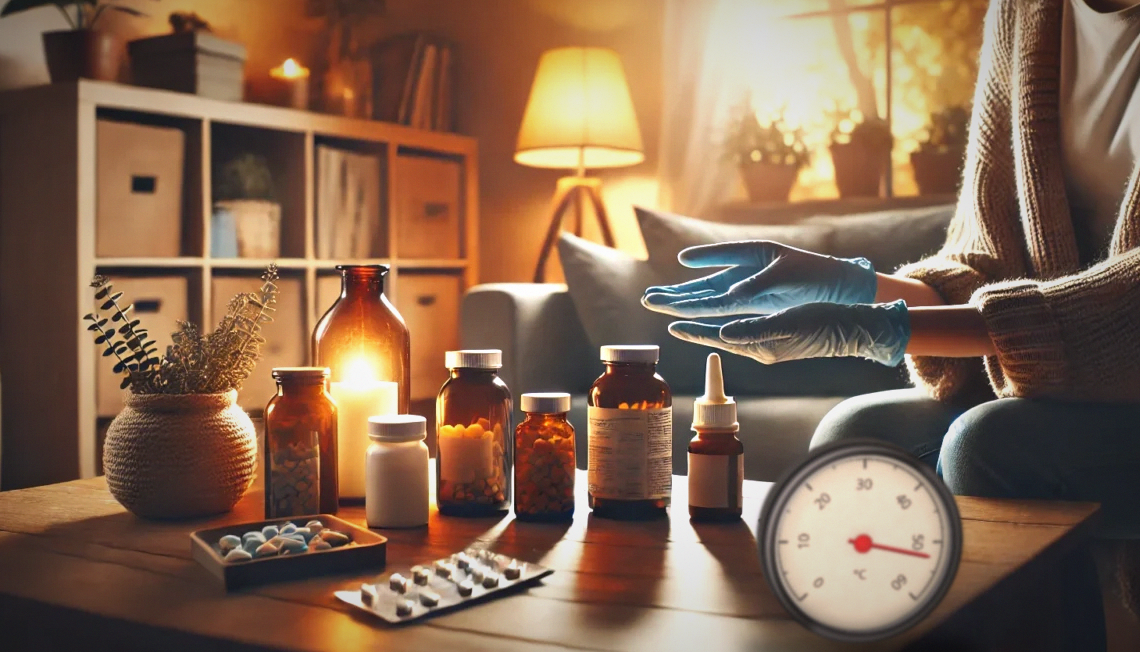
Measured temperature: 52.5 °C
